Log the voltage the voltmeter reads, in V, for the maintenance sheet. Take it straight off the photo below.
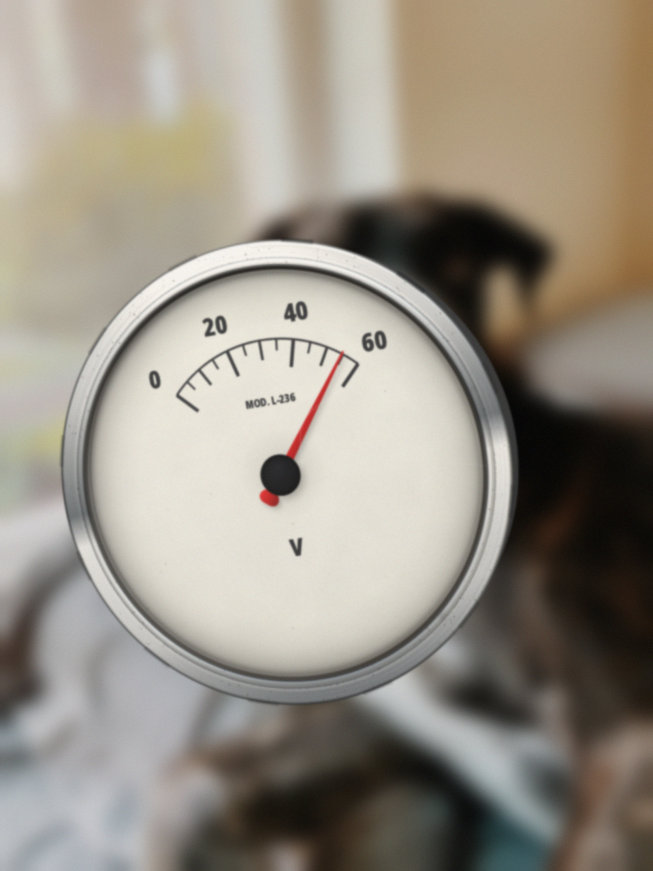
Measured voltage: 55 V
